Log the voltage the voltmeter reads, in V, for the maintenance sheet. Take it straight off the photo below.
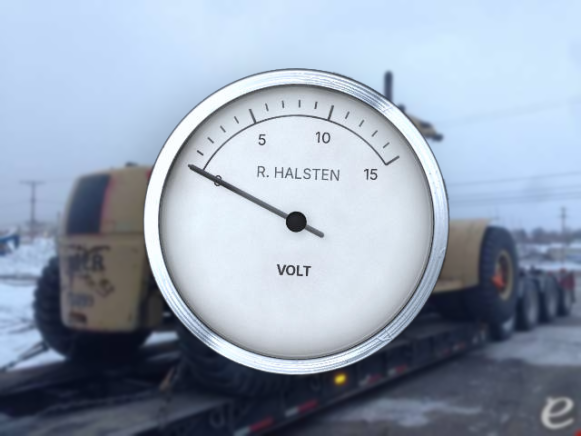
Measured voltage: 0 V
